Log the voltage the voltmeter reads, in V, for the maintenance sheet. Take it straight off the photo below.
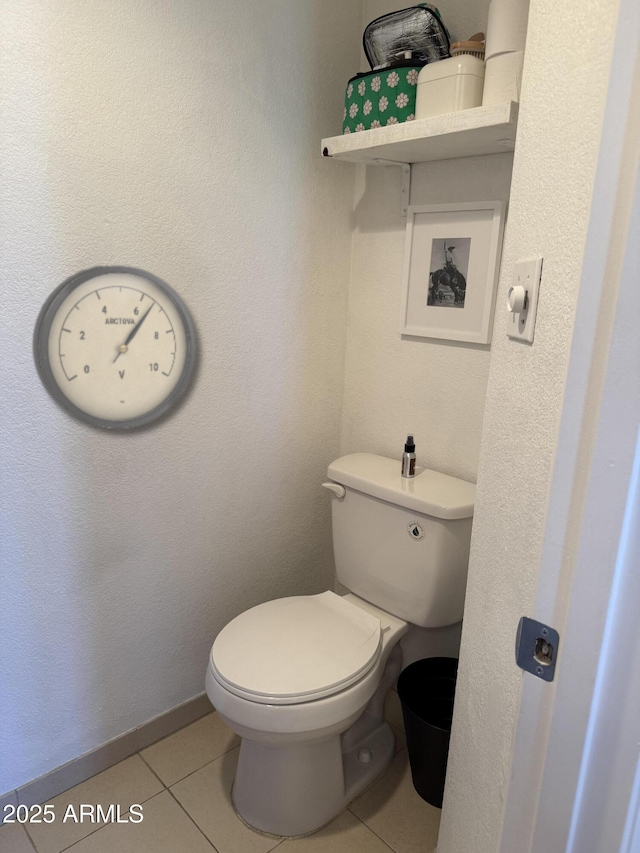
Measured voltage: 6.5 V
